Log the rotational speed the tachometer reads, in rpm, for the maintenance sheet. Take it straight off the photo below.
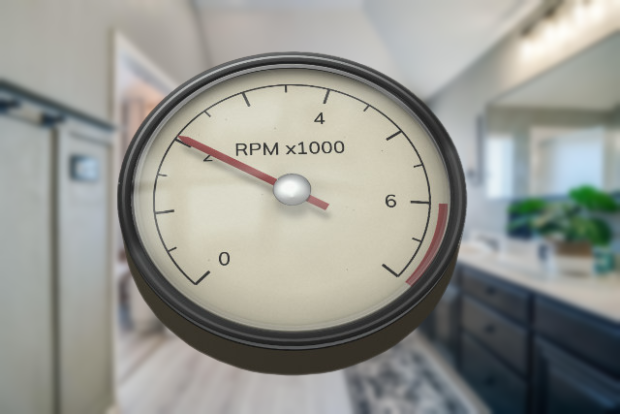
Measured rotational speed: 2000 rpm
